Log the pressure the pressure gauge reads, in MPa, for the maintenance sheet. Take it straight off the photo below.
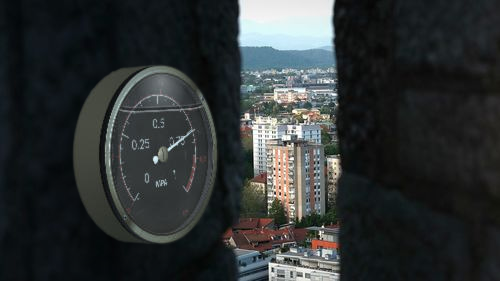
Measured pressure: 0.75 MPa
